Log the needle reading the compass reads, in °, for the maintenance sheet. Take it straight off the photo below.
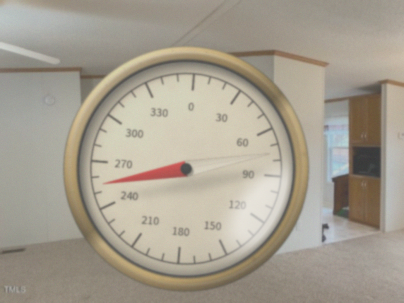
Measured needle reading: 255 °
